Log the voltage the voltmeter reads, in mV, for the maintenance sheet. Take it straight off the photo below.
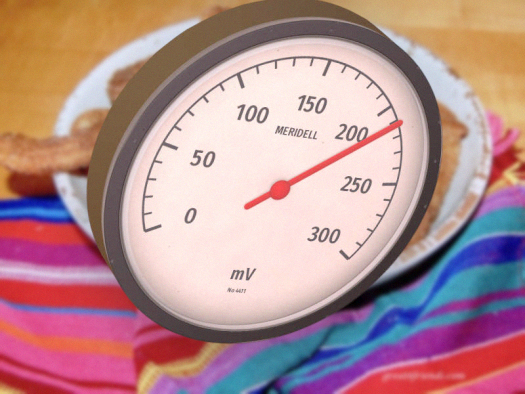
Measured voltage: 210 mV
